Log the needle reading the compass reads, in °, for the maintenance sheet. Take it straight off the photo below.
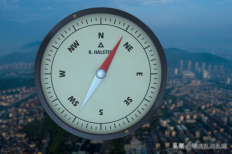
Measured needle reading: 30 °
